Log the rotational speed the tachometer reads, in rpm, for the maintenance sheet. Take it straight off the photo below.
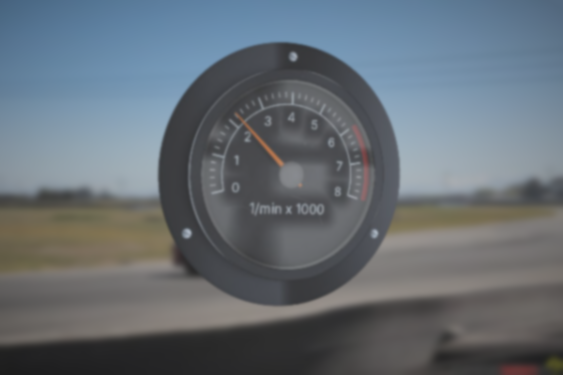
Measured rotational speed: 2200 rpm
